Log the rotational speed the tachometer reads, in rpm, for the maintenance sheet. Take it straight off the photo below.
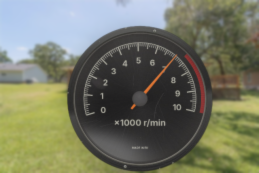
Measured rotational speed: 7000 rpm
